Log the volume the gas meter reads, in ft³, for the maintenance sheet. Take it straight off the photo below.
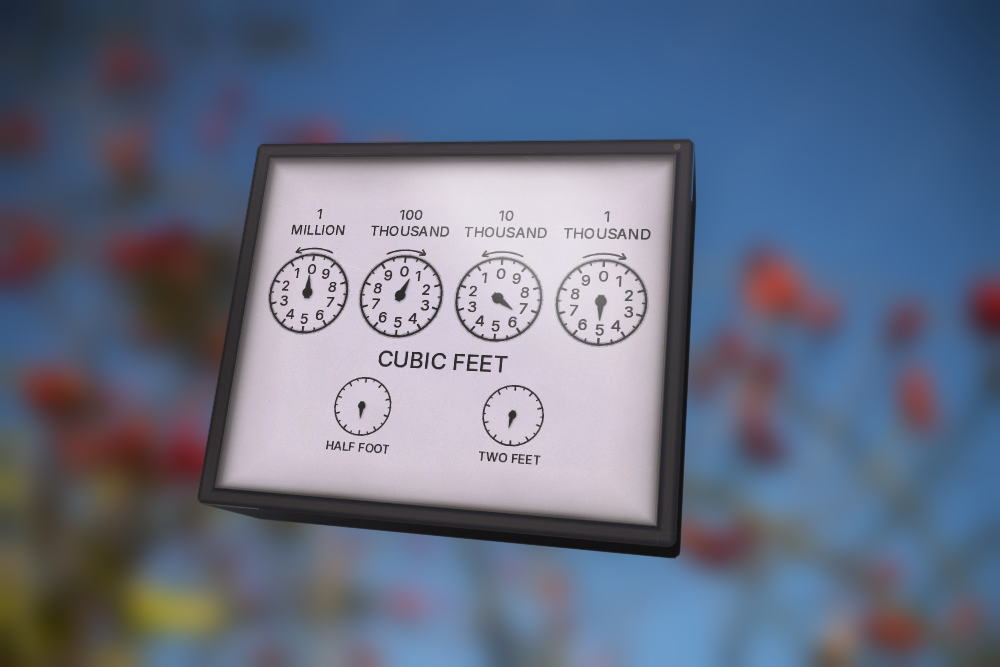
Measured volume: 6500 ft³
